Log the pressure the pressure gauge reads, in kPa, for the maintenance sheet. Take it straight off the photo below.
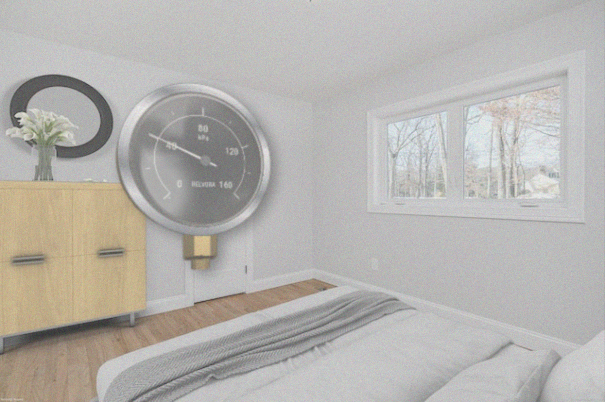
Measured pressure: 40 kPa
